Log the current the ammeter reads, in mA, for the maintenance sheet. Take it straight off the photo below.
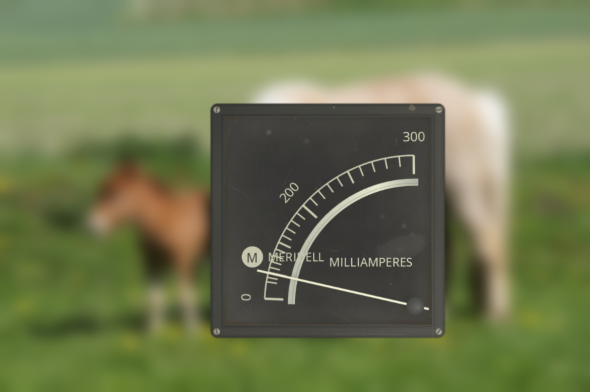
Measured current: 100 mA
